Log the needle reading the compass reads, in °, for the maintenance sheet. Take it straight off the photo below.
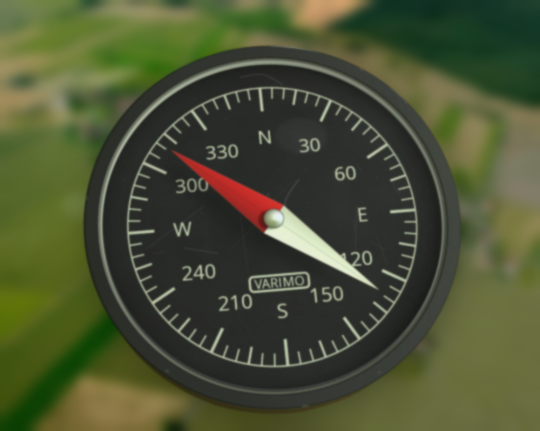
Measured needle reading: 310 °
